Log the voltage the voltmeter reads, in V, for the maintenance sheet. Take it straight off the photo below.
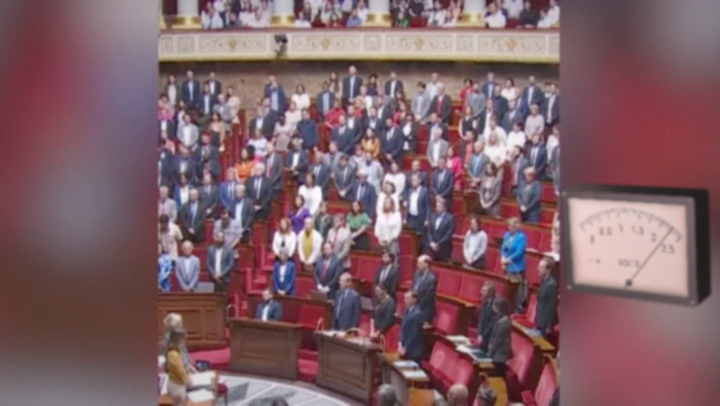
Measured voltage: 2.25 V
